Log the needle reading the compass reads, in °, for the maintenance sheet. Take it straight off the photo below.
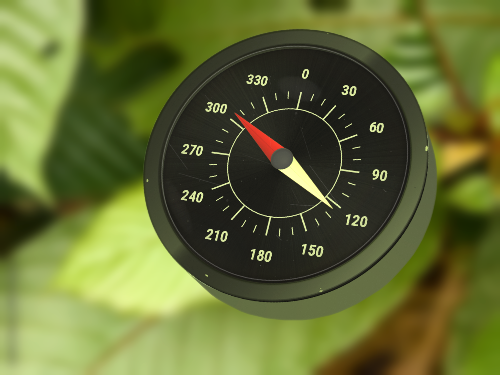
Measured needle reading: 305 °
